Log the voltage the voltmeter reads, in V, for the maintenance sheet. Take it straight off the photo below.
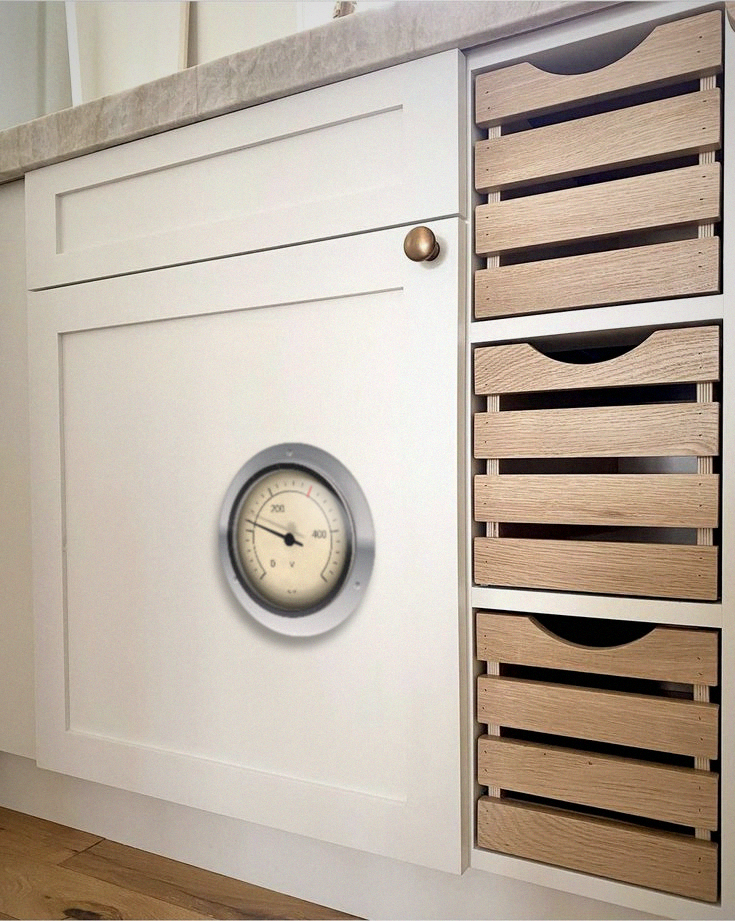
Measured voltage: 120 V
